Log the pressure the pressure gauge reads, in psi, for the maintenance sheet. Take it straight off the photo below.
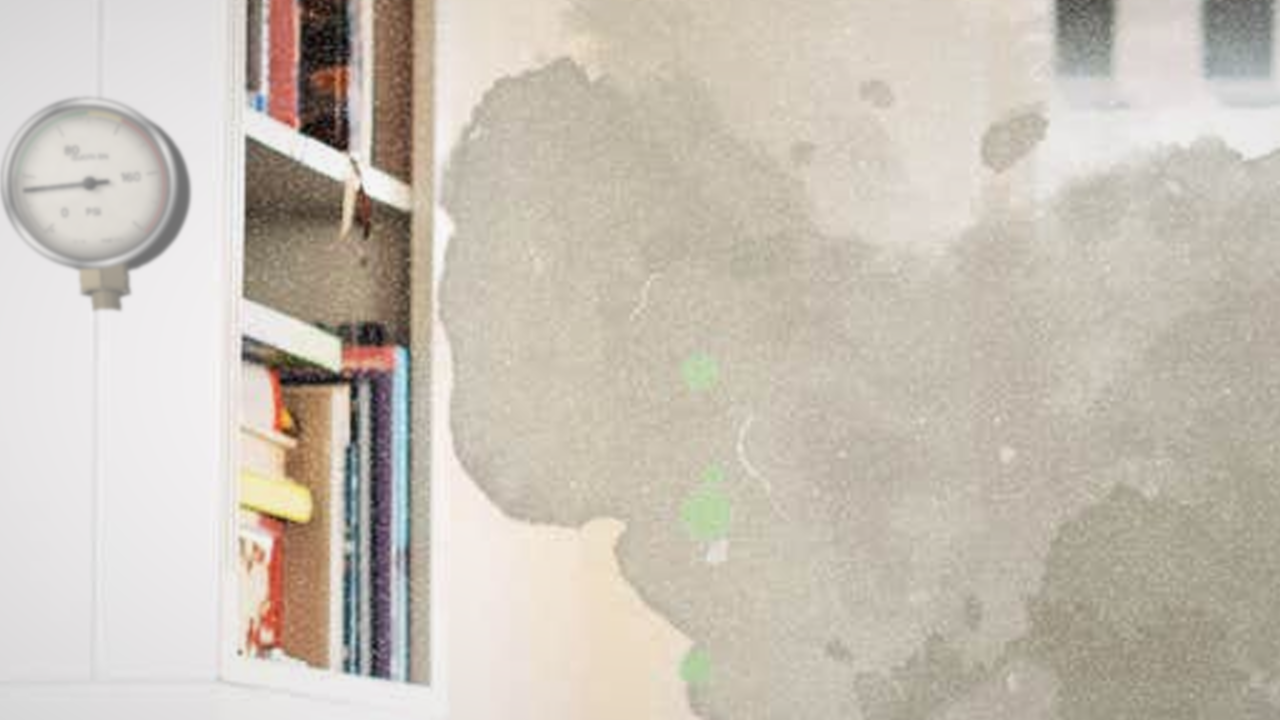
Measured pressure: 30 psi
